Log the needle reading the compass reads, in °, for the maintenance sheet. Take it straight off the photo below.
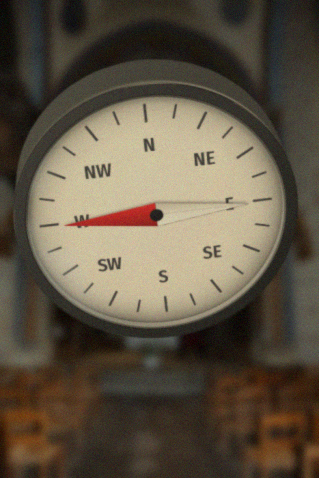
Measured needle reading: 270 °
